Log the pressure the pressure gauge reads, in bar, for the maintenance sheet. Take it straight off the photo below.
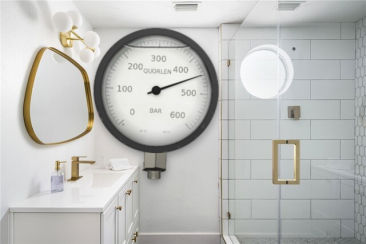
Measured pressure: 450 bar
